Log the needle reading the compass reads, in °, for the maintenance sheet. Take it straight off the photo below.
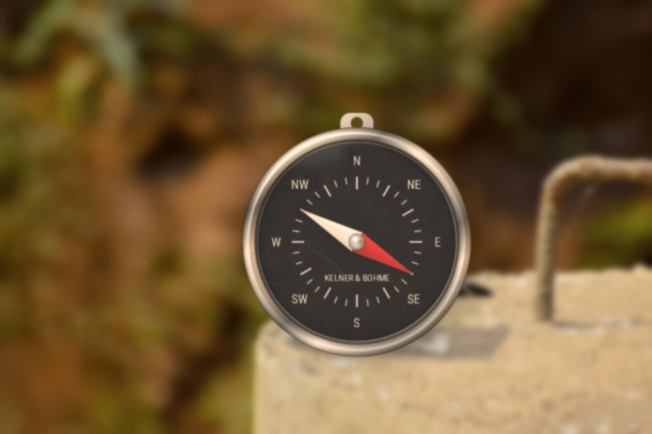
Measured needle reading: 120 °
